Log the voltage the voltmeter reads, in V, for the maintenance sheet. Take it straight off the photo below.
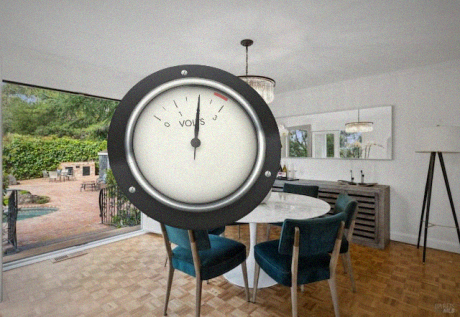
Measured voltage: 2 V
